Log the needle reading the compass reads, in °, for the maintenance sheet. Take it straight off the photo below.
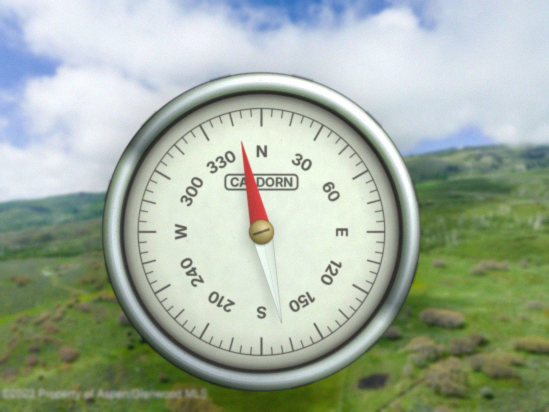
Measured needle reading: 347.5 °
